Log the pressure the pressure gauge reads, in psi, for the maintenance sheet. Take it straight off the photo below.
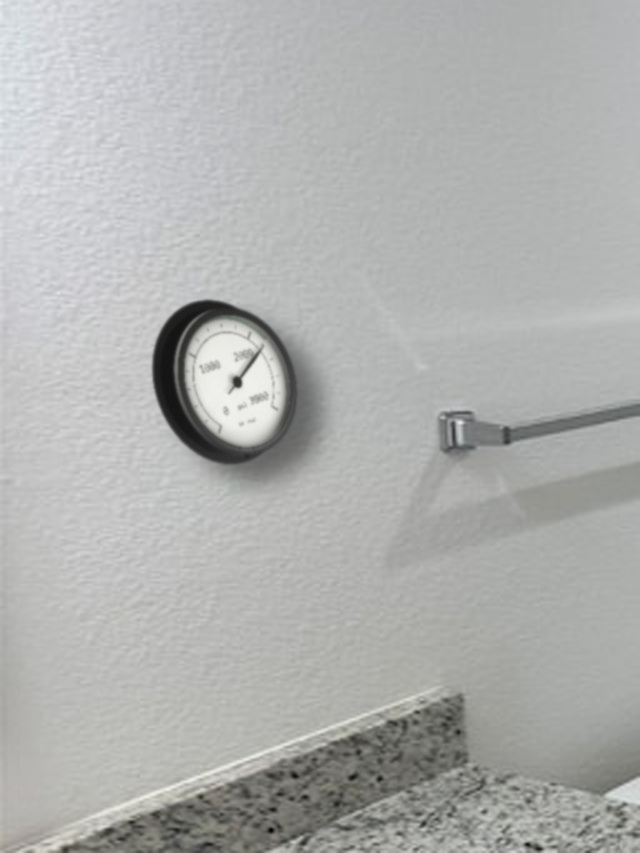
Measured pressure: 2200 psi
